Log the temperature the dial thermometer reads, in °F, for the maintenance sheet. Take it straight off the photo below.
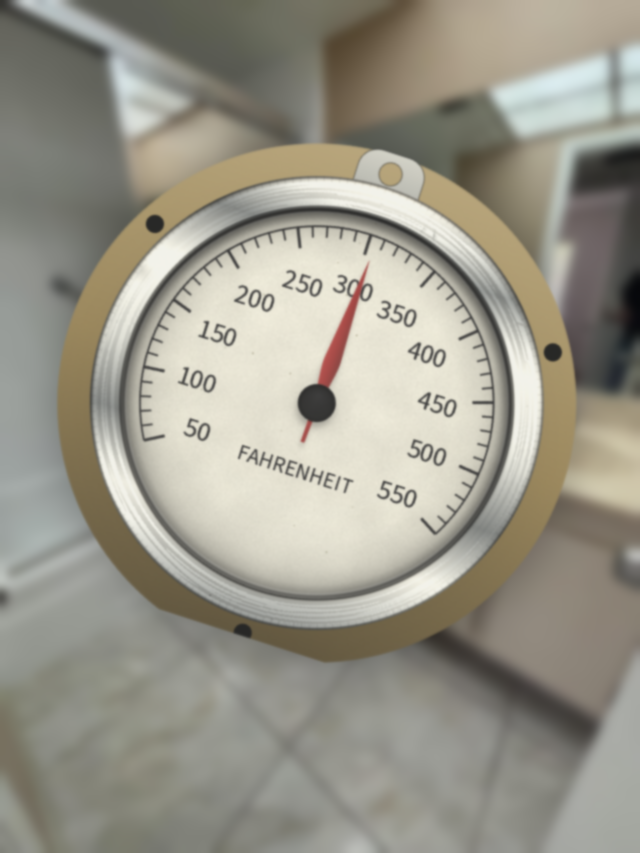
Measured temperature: 305 °F
